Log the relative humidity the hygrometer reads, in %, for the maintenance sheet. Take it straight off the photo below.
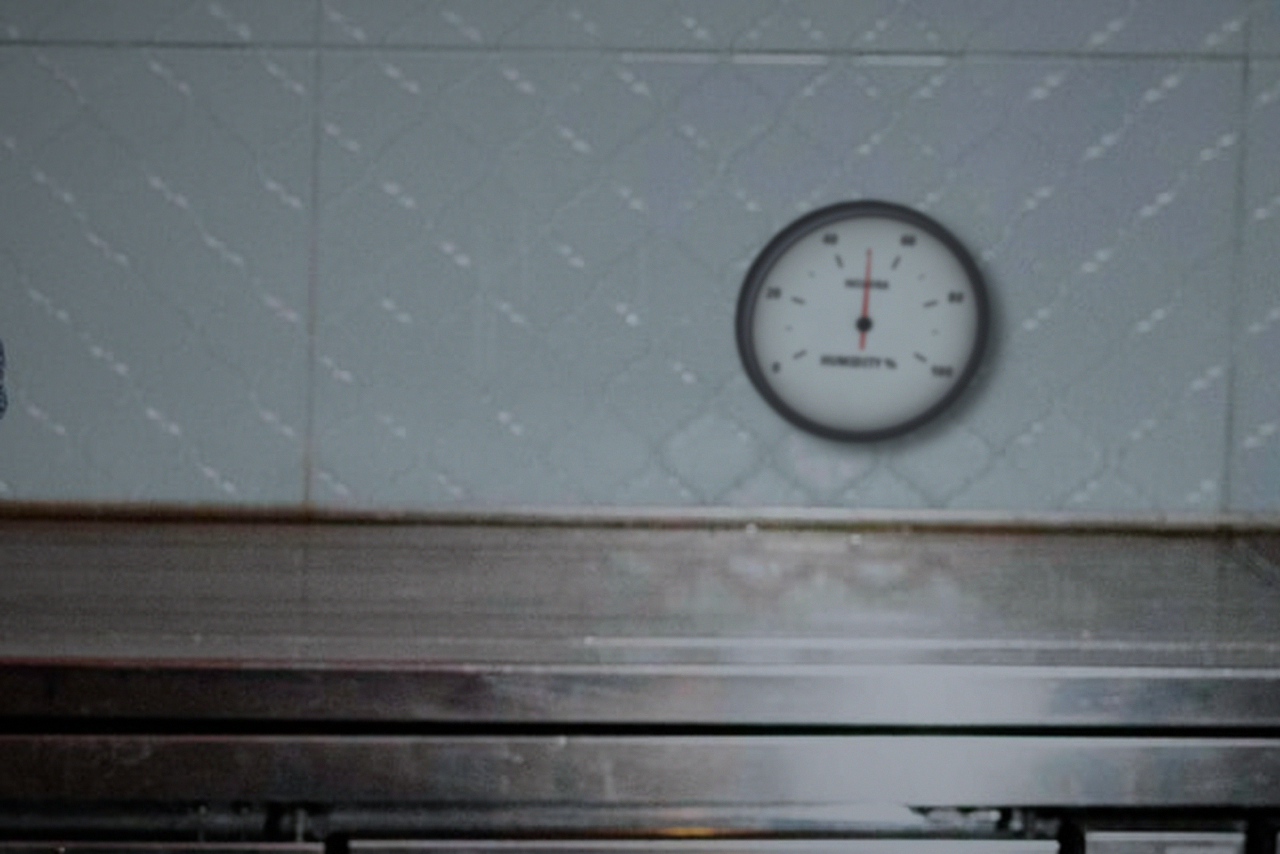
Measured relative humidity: 50 %
